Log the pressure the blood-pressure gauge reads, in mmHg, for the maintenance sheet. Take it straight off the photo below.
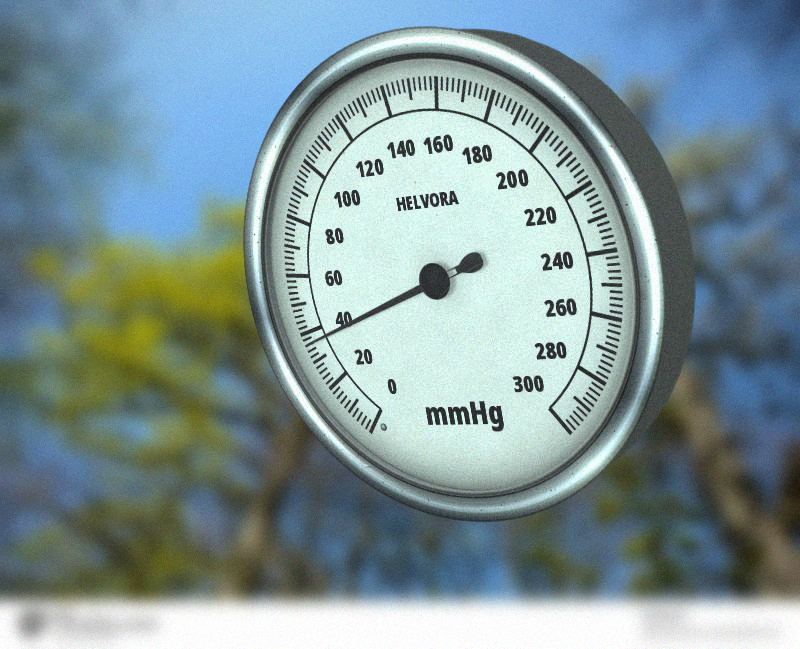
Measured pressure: 36 mmHg
